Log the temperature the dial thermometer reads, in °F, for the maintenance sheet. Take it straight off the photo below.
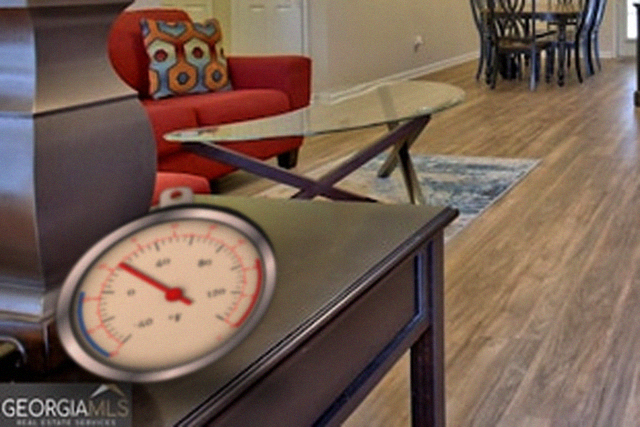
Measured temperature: 20 °F
